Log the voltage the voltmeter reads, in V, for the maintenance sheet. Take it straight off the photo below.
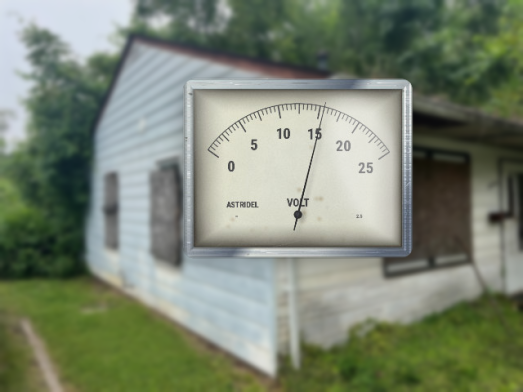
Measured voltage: 15.5 V
